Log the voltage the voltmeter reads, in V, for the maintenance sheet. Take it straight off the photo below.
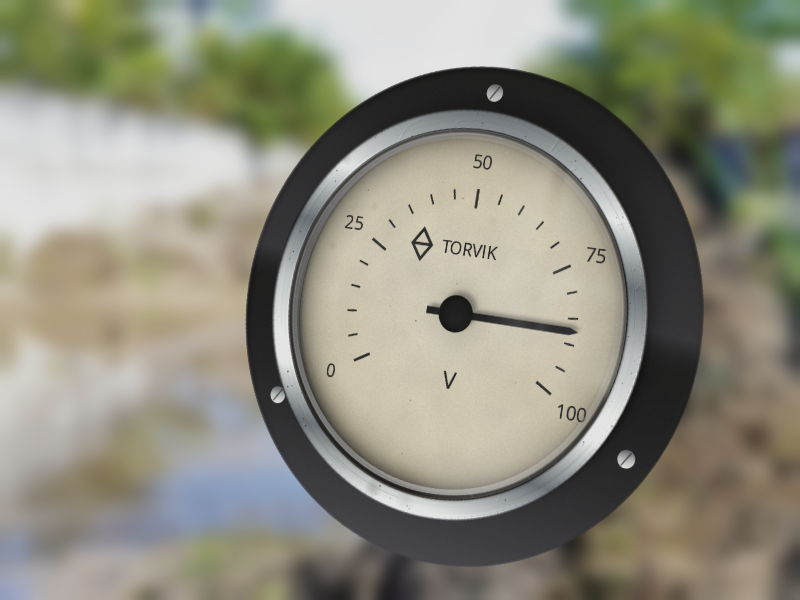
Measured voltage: 87.5 V
